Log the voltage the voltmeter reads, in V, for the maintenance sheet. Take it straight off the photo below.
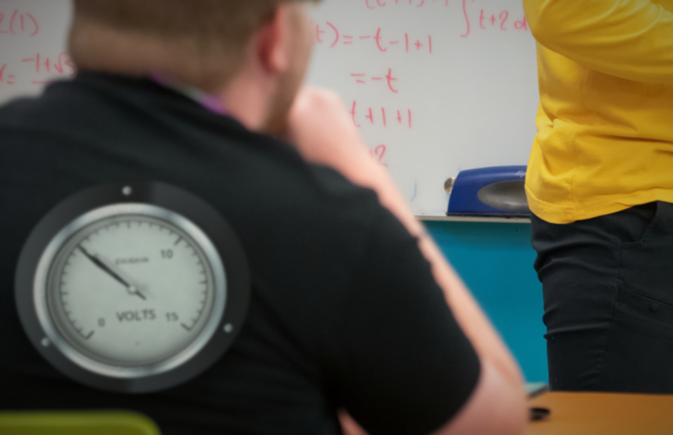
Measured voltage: 5 V
